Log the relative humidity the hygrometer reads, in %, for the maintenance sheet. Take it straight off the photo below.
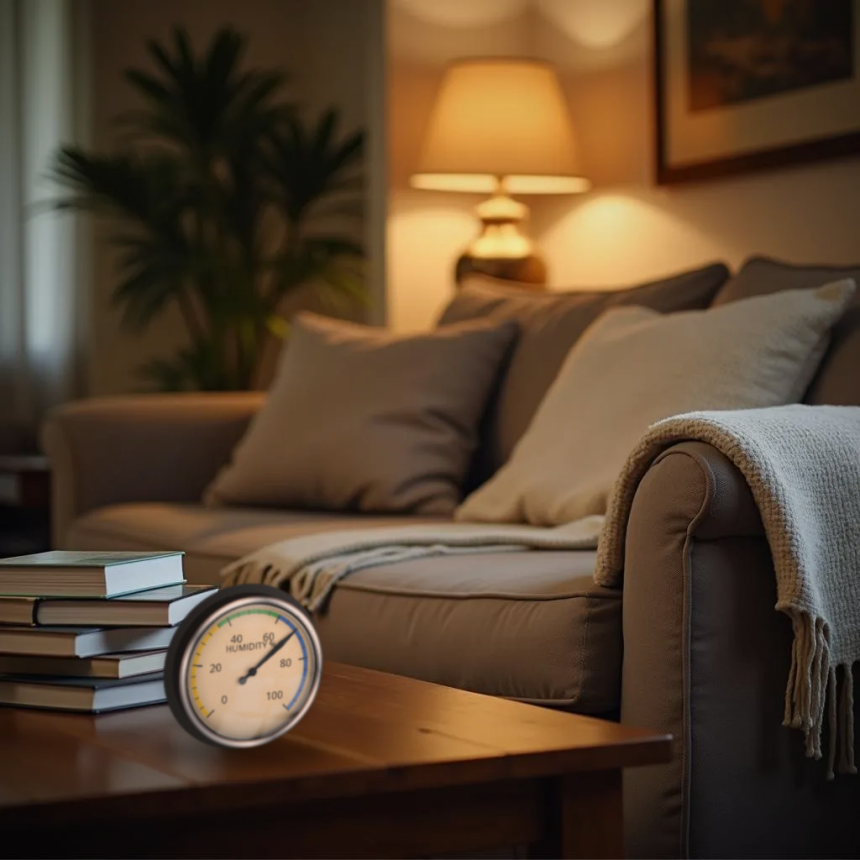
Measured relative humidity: 68 %
